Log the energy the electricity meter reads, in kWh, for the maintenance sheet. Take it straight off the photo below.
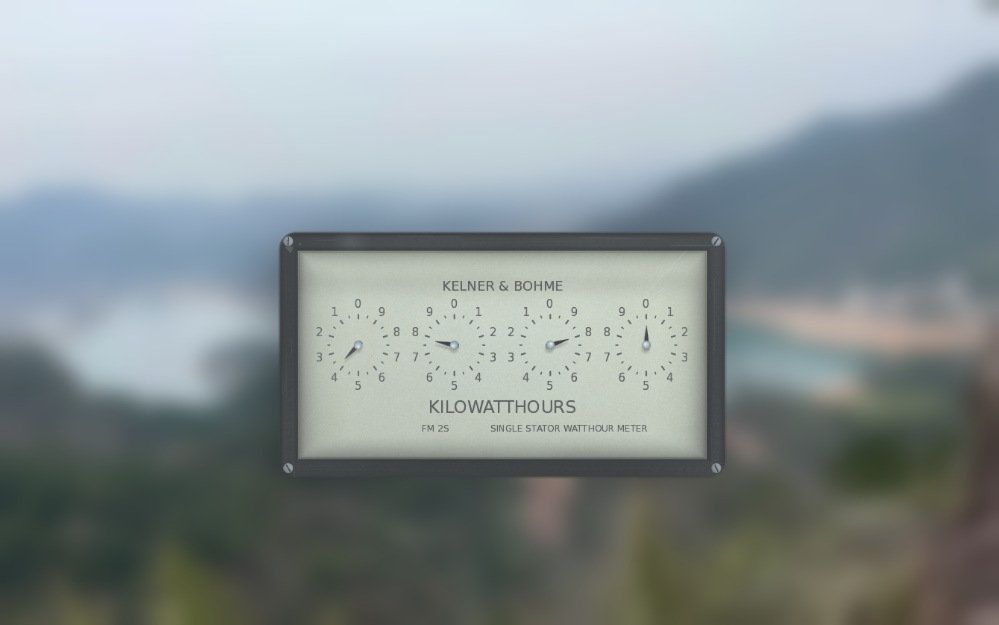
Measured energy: 3780 kWh
